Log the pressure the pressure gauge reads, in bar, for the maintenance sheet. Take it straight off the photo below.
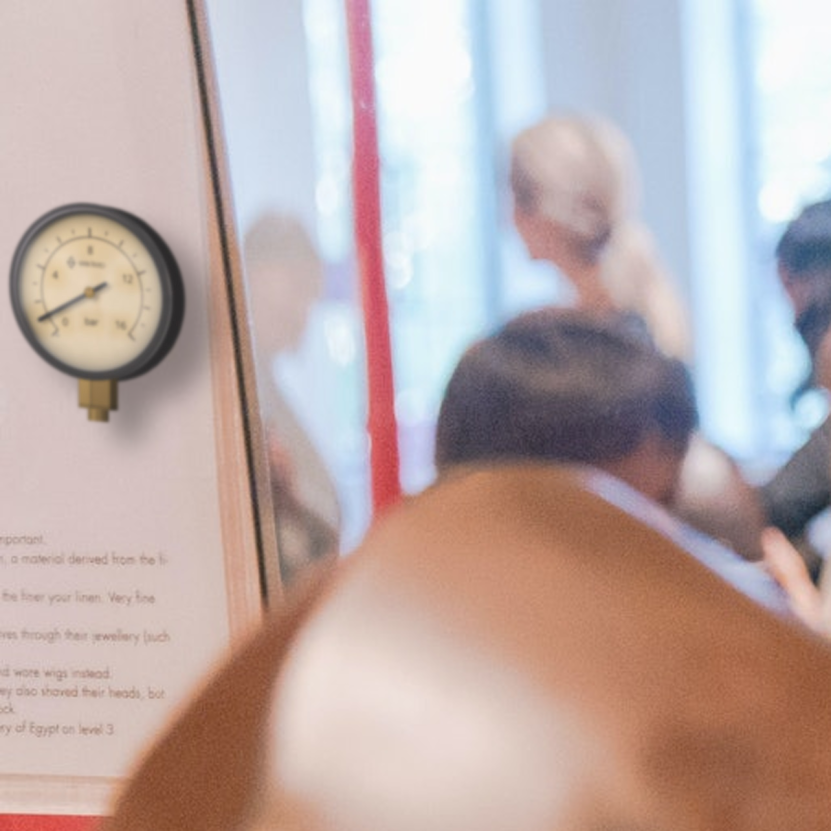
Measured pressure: 1 bar
